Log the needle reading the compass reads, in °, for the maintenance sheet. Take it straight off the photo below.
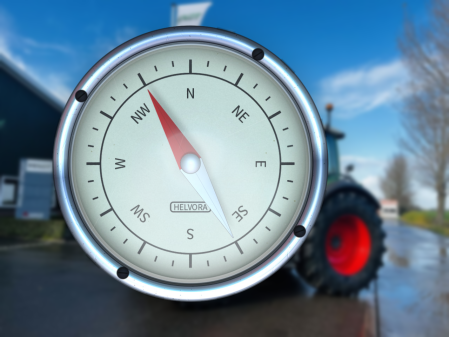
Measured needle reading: 330 °
